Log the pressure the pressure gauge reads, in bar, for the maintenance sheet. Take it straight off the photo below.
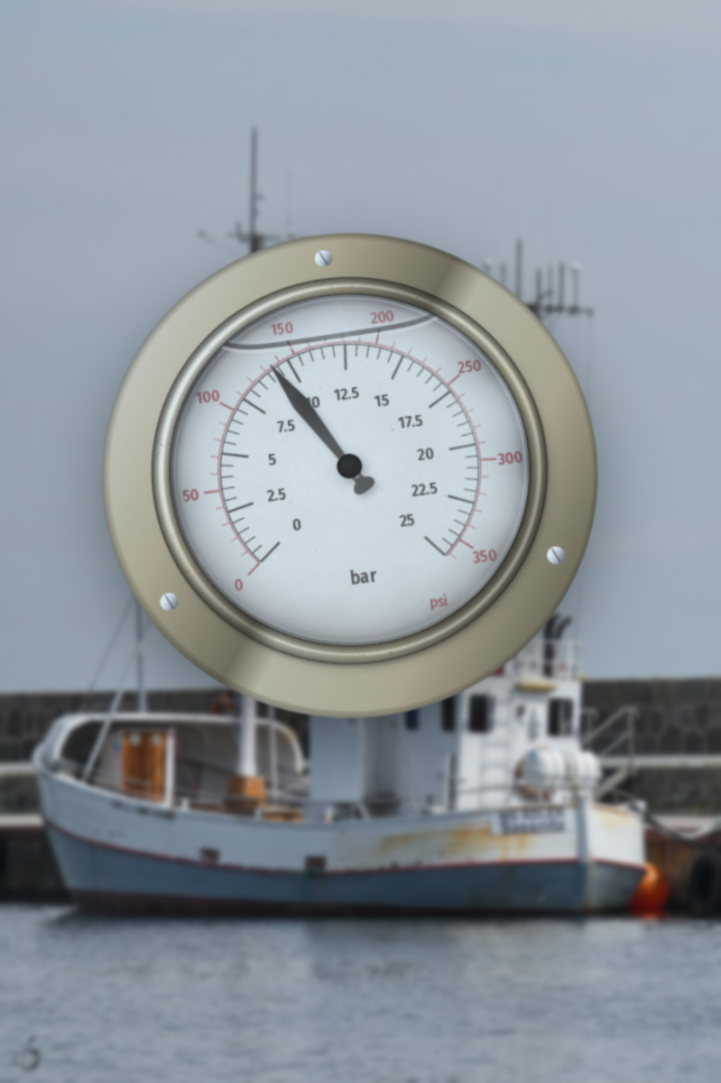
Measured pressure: 9.25 bar
